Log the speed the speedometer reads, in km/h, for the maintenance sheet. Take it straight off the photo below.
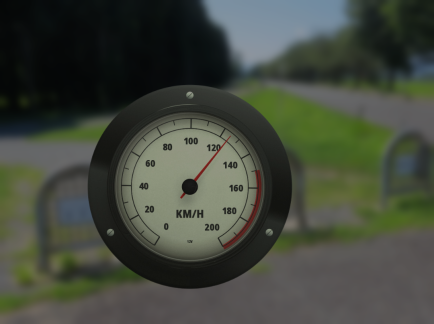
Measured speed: 125 km/h
